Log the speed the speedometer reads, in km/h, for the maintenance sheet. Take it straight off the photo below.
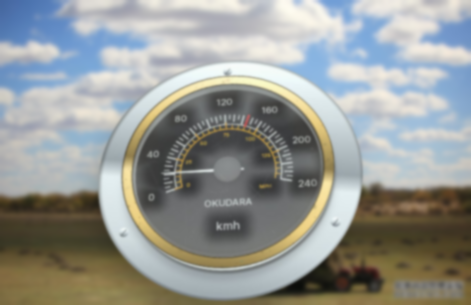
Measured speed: 20 km/h
